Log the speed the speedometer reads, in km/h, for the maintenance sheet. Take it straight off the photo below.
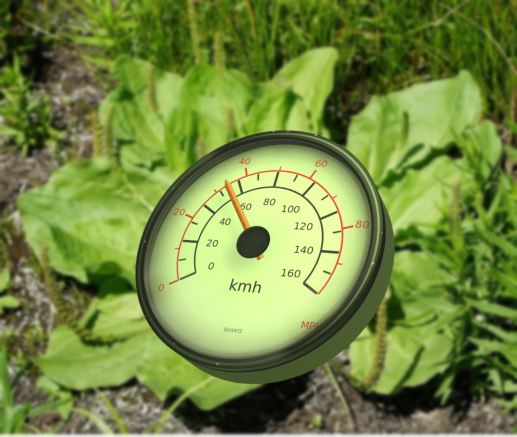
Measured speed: 55 km/h
